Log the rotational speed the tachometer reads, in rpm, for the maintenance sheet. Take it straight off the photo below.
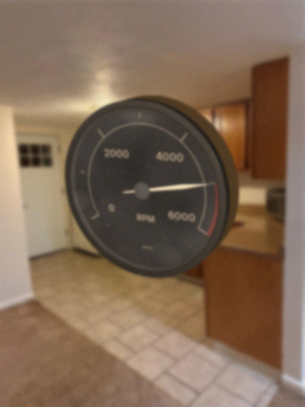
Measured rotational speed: 5000 rpm
